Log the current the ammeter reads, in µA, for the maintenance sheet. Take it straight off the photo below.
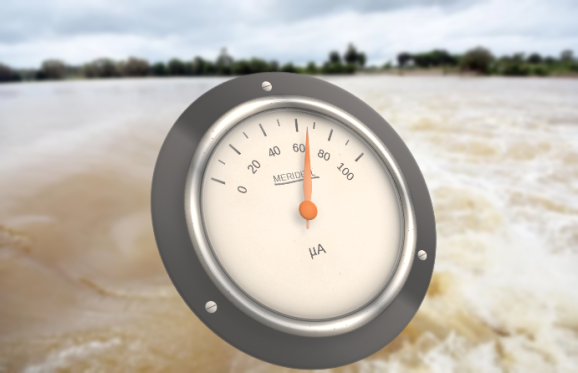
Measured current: 65 µA
